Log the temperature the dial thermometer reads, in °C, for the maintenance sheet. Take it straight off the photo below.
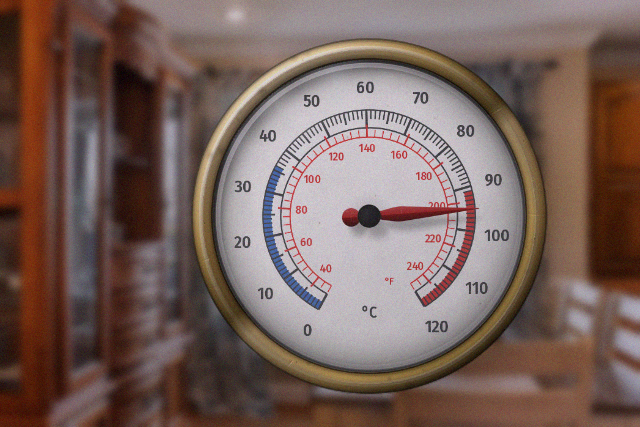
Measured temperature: 95 °C
